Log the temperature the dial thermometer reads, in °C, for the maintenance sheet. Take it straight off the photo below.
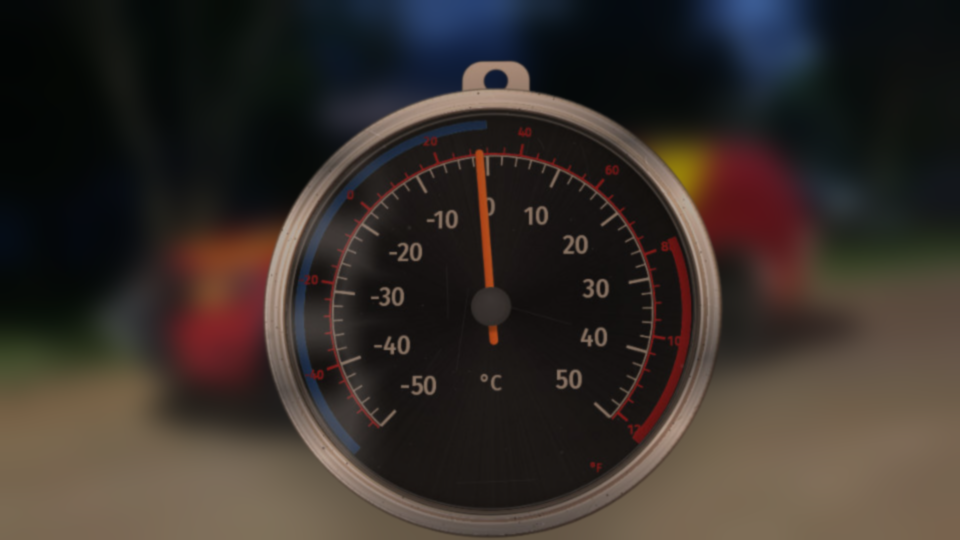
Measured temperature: -1 °C
